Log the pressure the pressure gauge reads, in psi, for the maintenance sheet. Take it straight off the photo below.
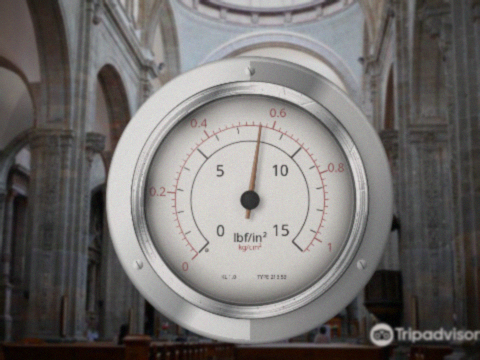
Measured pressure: 8 psi
